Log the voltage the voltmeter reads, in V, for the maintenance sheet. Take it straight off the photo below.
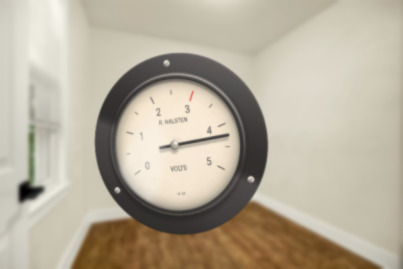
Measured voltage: 4.25 V
